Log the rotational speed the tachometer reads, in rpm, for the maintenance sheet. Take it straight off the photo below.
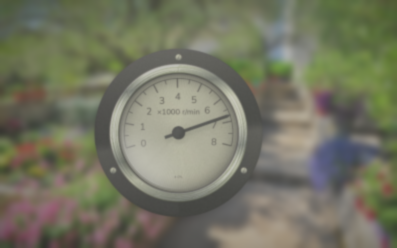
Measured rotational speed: 6750 rpm
